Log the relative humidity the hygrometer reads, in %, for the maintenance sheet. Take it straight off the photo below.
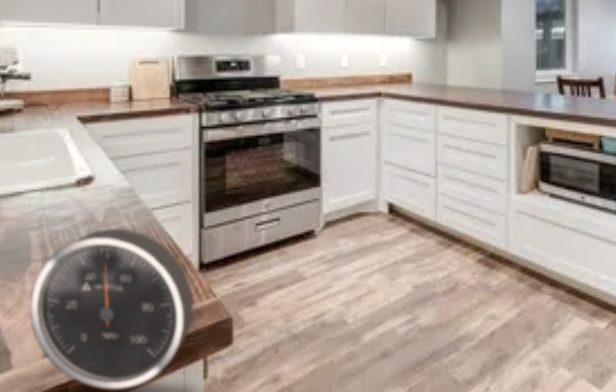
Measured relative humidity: 50 %
